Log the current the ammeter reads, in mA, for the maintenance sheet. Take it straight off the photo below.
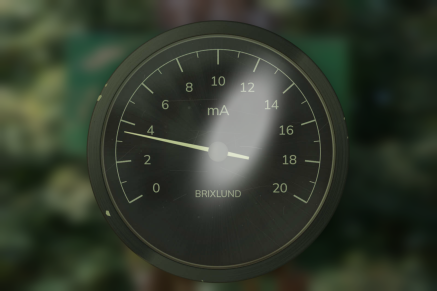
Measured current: 3.5 mA
